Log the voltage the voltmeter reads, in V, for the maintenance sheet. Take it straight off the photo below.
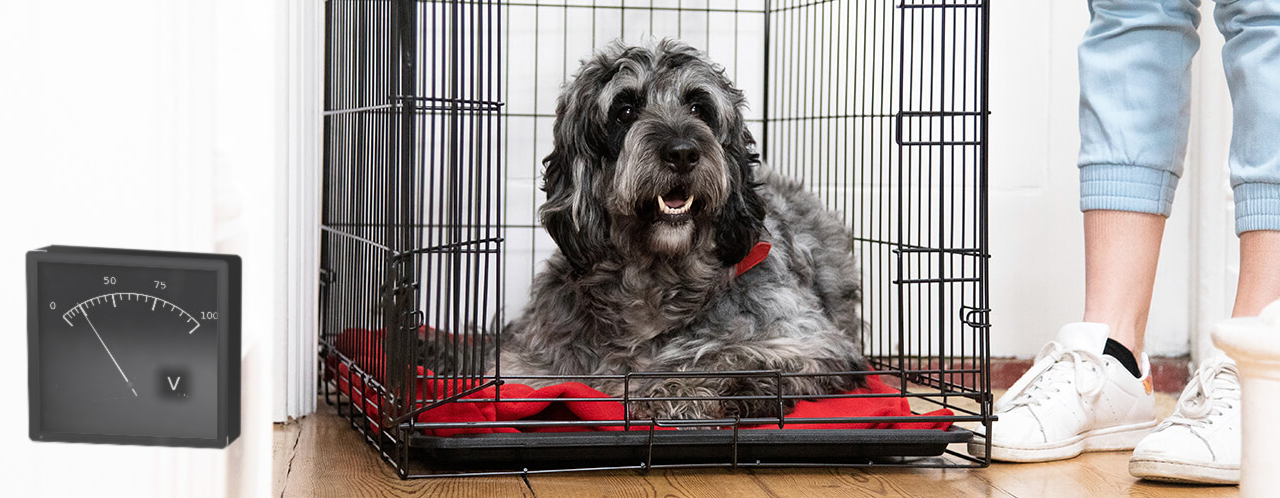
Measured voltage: 25 V
